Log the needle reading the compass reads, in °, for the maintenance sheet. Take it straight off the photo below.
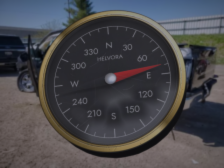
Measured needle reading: 80 °
